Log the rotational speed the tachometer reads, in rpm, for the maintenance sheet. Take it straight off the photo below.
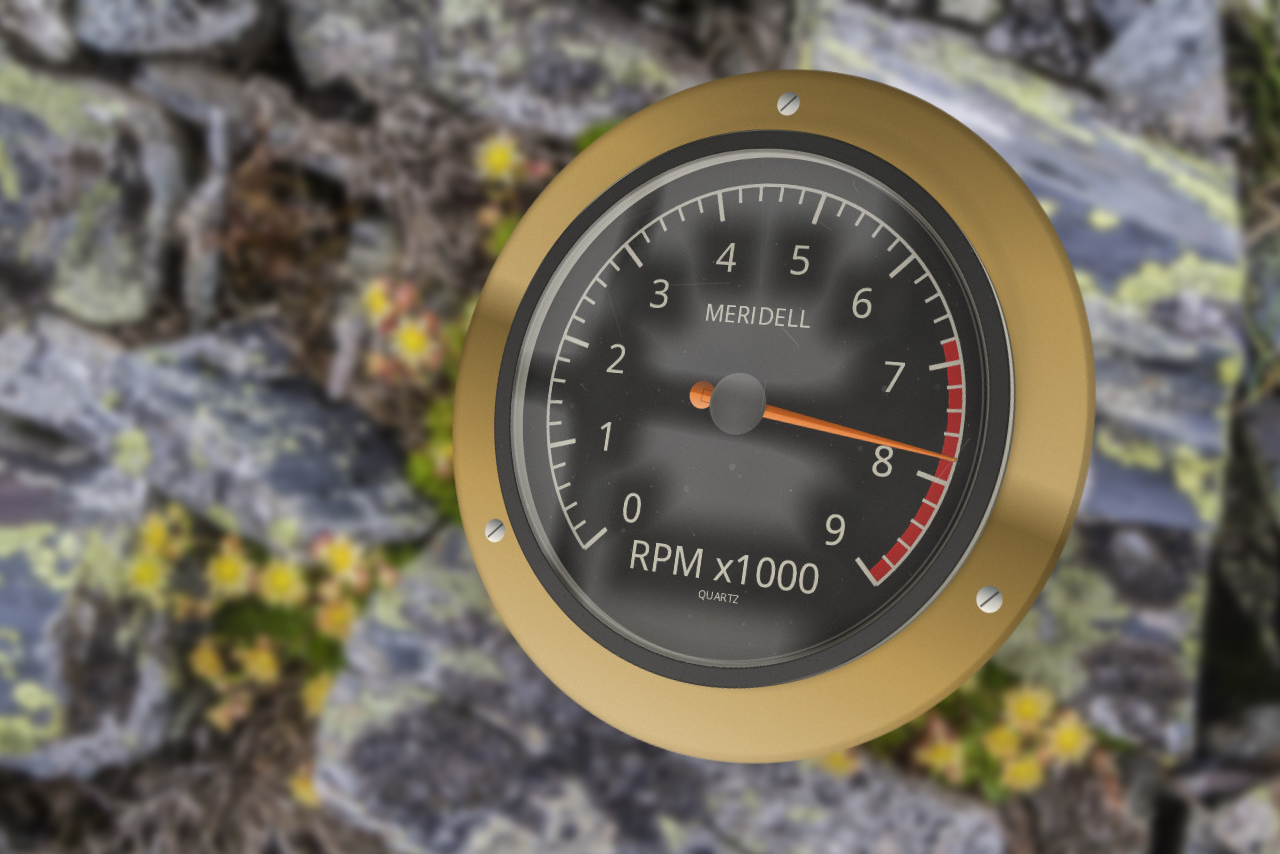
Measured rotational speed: 7800 rpm
